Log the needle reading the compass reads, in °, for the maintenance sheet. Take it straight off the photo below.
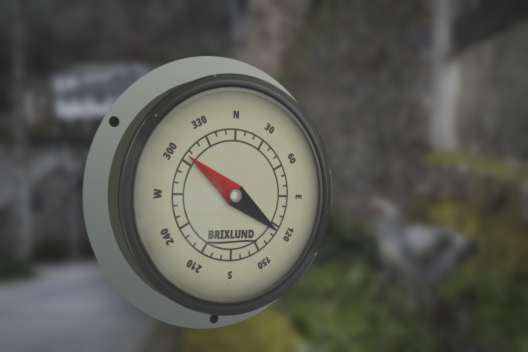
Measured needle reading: 305 °
